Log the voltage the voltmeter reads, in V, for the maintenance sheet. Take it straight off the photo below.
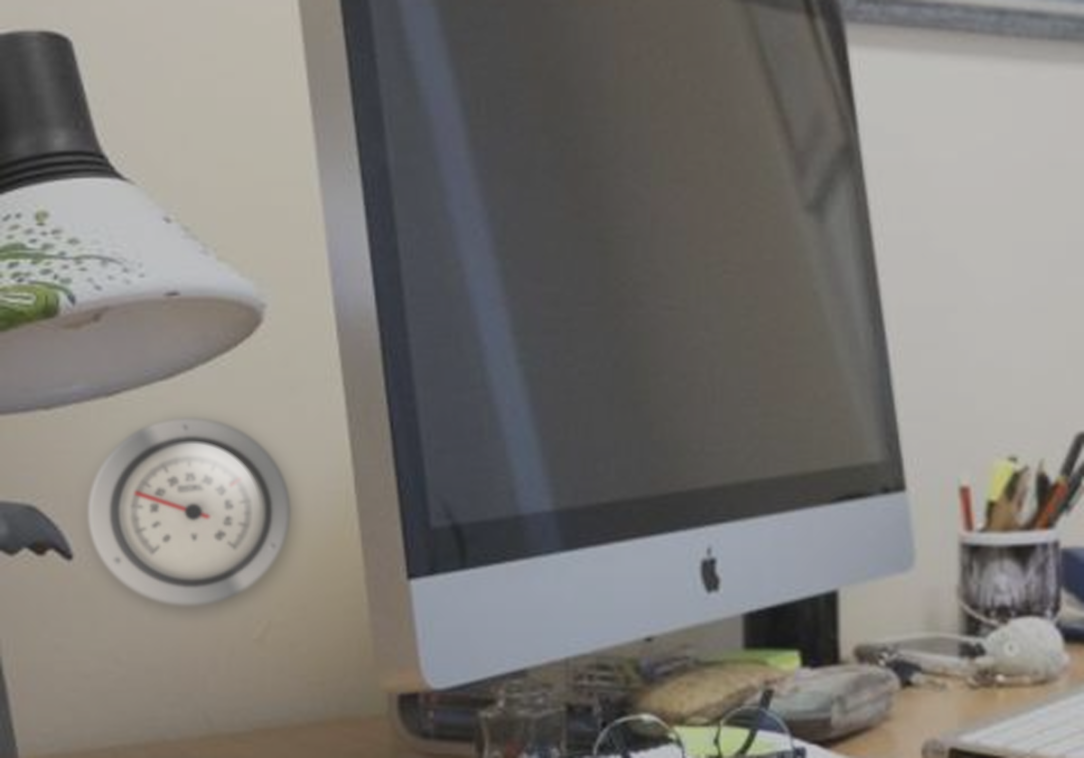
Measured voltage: 12.5 V
